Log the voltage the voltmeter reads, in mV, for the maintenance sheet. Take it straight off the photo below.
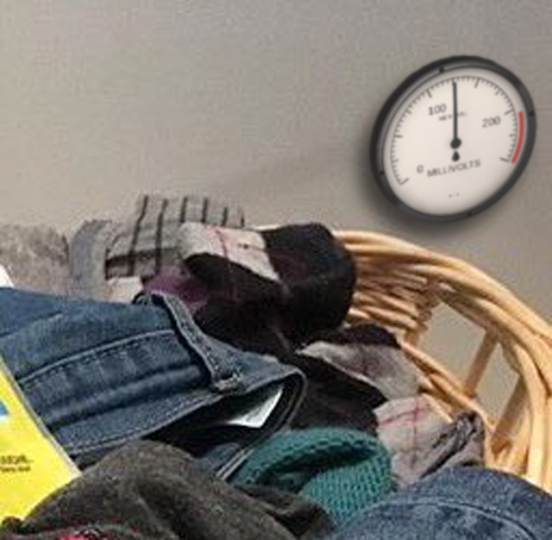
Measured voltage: 125 mV
